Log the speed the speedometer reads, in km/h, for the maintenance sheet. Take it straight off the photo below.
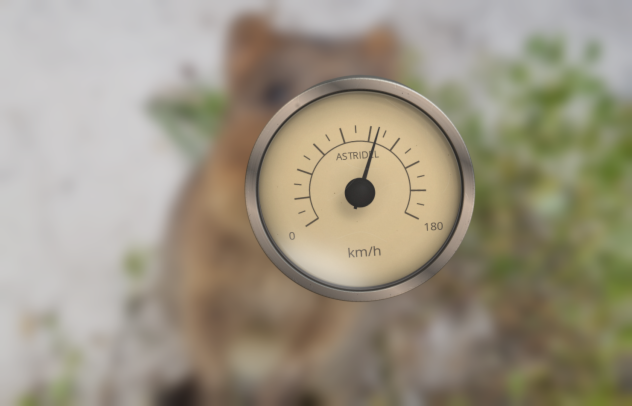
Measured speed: 105 km/h
